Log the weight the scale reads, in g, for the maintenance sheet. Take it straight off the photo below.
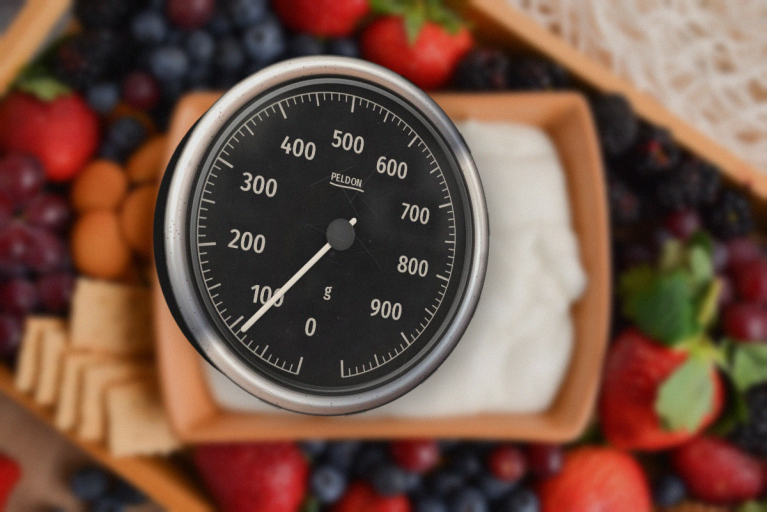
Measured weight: 90 g
